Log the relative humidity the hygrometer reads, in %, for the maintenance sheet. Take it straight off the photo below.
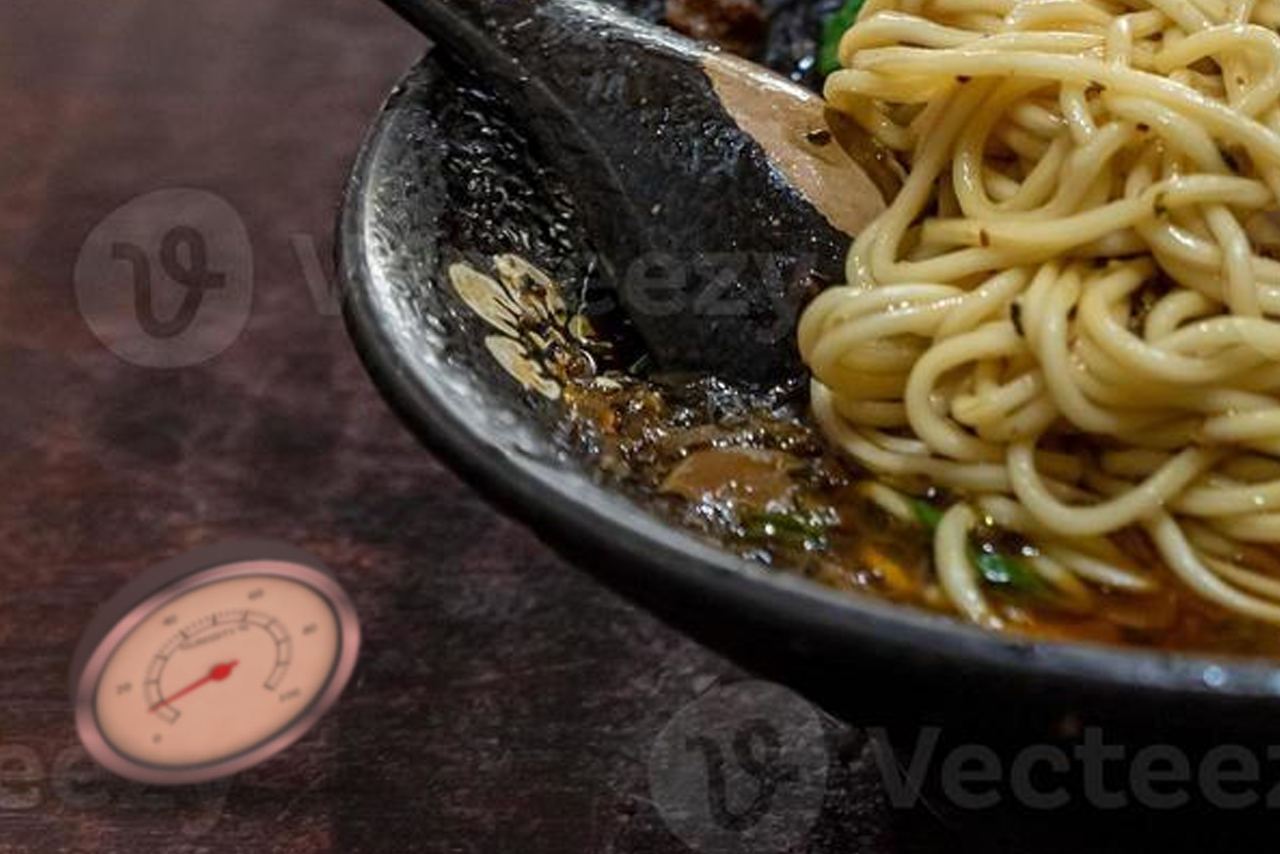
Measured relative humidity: 10 %
